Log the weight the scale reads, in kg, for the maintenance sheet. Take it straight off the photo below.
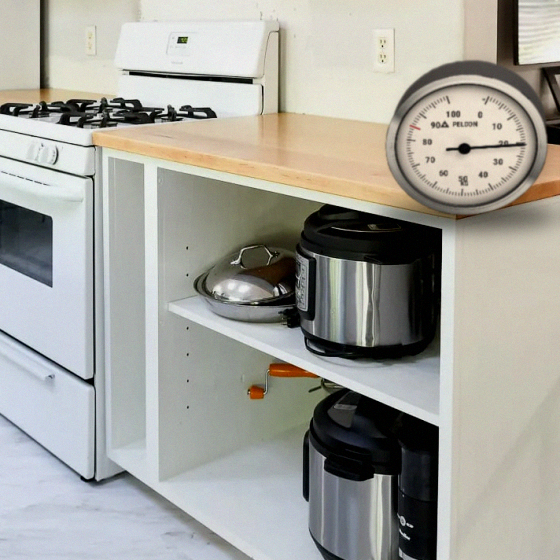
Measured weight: 20 kg
